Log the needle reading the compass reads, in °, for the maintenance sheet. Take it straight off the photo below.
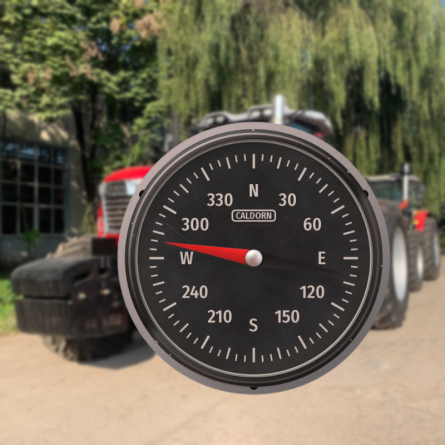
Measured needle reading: 280 °
